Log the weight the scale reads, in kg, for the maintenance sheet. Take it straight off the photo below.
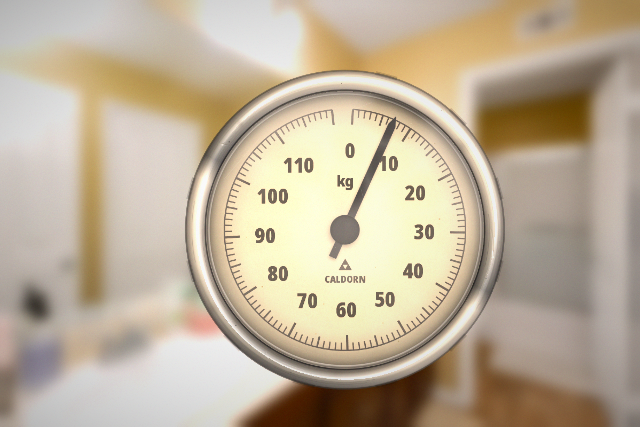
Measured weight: 7 kg
